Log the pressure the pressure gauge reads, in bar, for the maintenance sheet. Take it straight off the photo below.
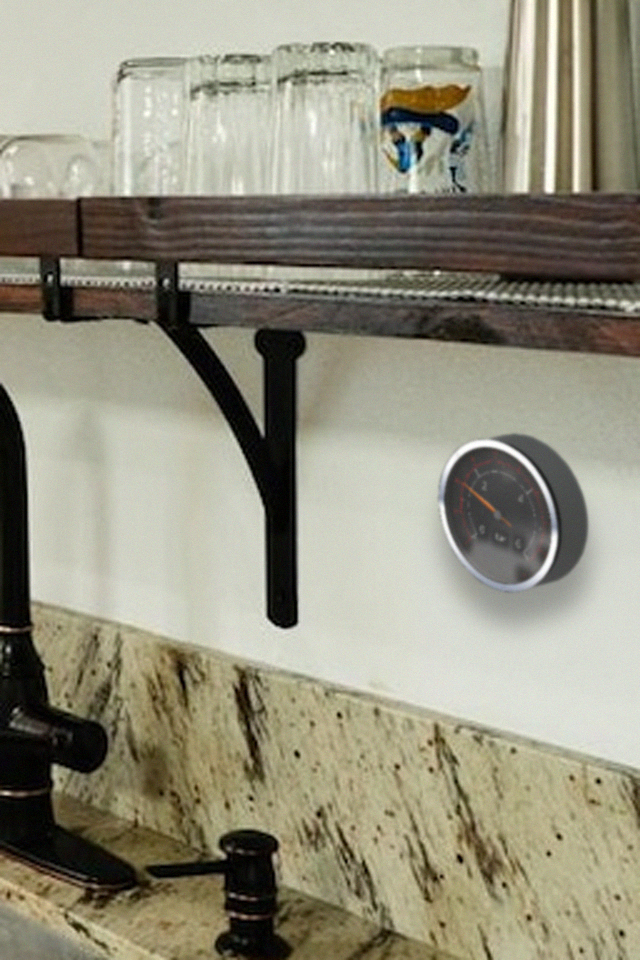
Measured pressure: 1.5 bar
